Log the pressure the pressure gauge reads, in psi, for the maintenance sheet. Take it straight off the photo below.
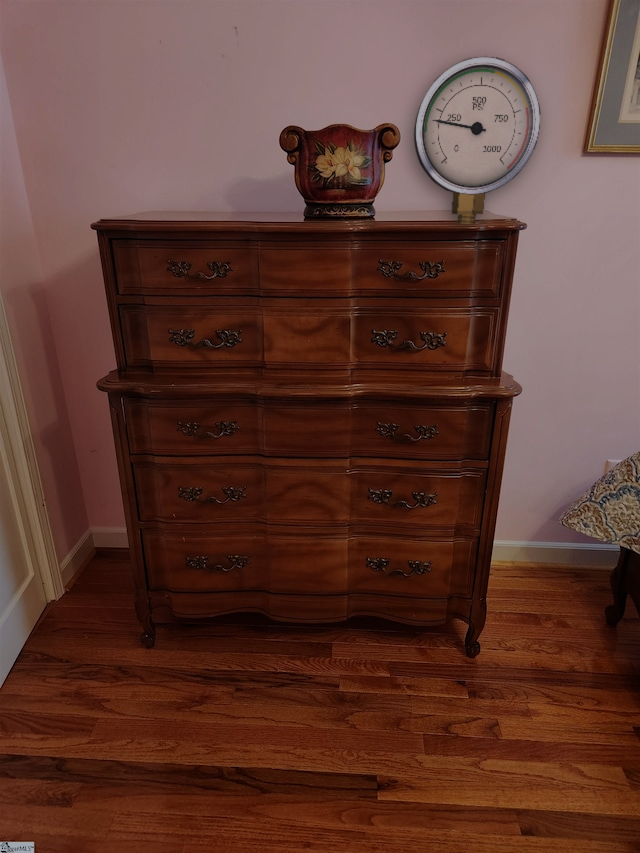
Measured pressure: 200 psi
